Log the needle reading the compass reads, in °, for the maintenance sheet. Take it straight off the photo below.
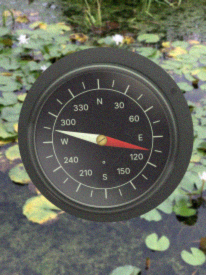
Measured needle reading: 105 °
